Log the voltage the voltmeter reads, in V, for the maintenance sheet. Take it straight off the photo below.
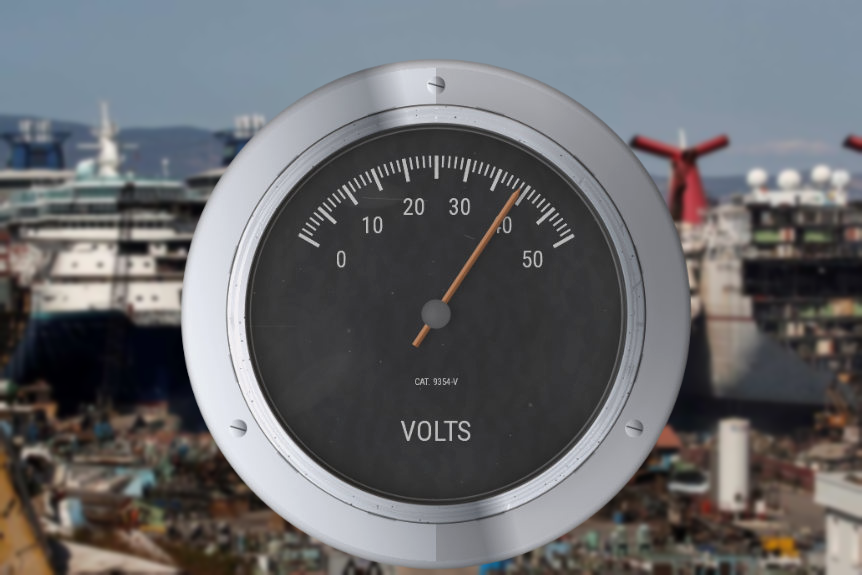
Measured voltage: 39 V
